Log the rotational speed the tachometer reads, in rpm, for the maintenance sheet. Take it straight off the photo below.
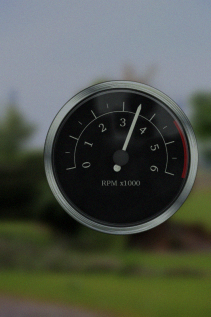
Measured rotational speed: 3500 rpm
